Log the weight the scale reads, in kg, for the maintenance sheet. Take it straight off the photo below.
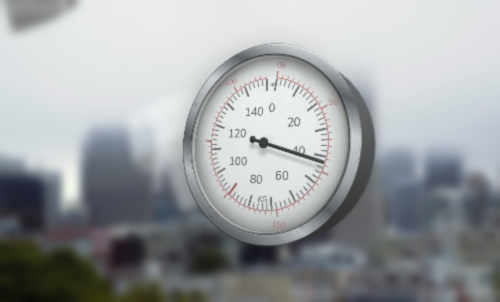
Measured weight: 42 kg
